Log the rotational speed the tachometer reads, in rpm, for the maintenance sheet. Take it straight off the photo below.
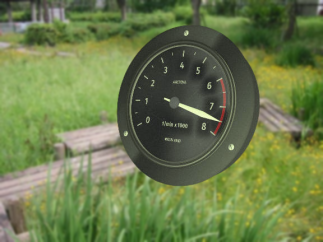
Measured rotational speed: 7500 rpm
